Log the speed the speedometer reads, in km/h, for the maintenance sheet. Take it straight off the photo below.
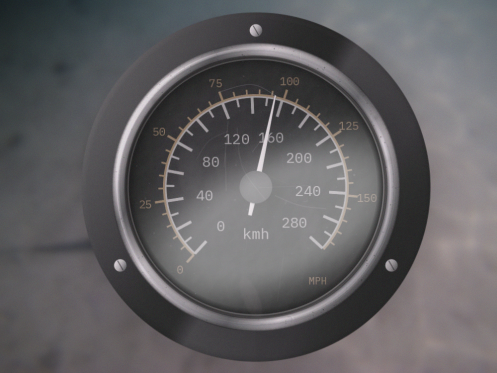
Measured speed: 155 km/h
